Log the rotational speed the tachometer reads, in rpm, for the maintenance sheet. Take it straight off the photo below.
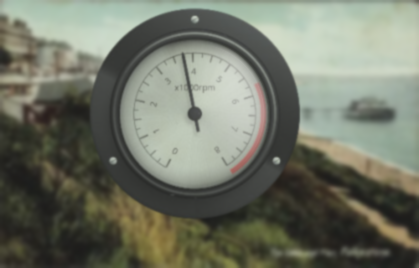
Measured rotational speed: 3750 rpm
